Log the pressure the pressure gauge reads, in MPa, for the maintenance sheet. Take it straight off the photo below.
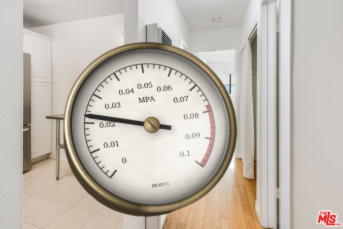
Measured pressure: 0.022 MPa
